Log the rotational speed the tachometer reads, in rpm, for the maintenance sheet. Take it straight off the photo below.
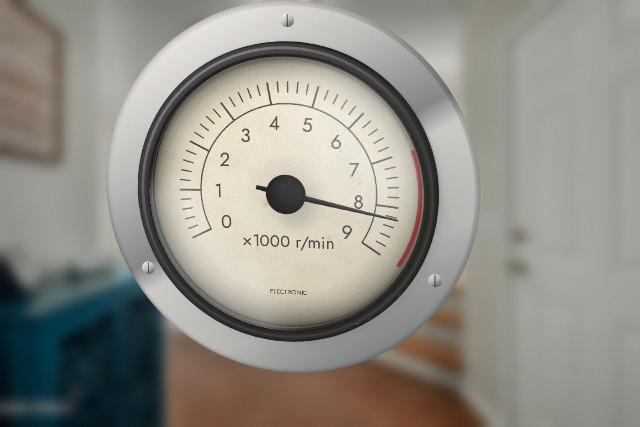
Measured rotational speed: 8200 rpm
